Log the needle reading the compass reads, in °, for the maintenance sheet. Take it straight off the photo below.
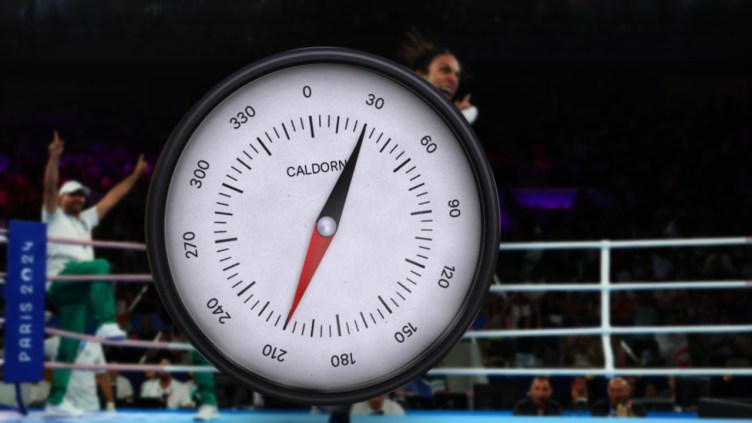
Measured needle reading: 210 °
